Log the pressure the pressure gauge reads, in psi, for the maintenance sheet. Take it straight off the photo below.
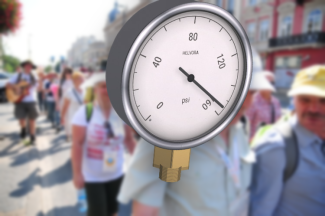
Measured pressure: 155 psi
